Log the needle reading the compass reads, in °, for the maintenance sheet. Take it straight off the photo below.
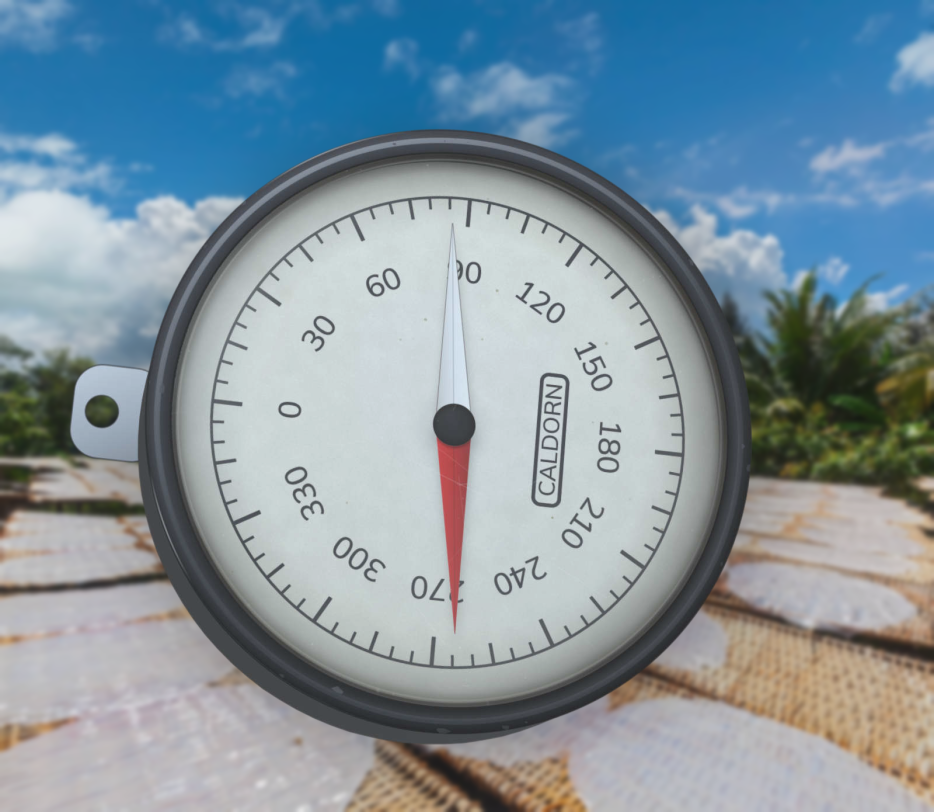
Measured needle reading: 265 °
